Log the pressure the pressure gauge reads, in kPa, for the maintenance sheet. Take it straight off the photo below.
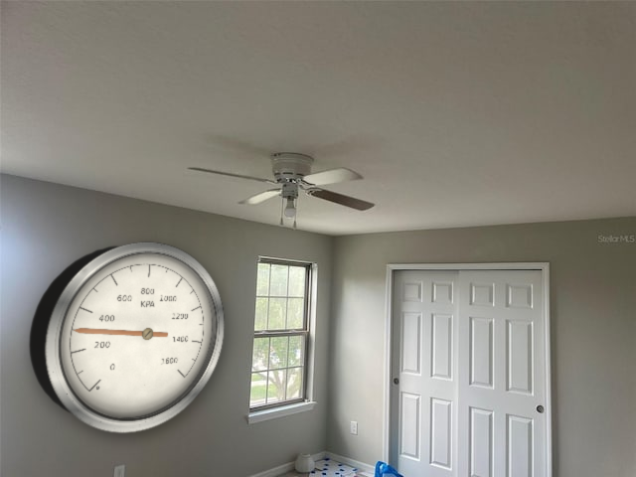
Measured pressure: 300 kPa
